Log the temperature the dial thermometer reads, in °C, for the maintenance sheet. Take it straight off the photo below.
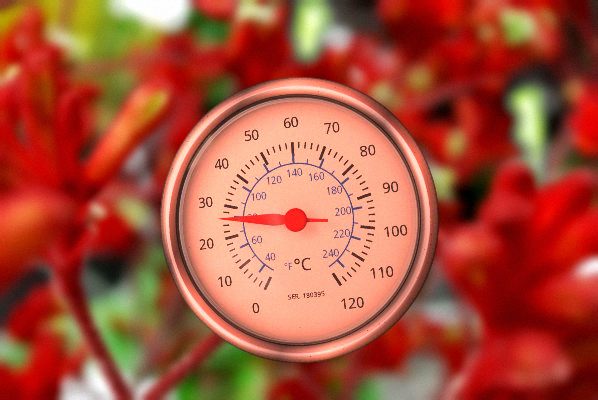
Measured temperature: 26 °C
